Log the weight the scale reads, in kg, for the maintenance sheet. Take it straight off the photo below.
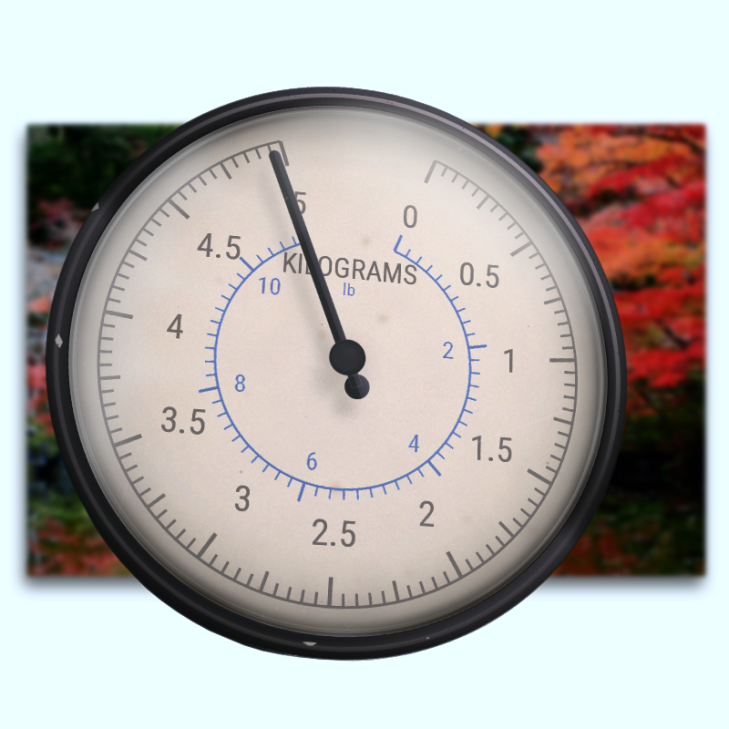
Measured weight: 4.95 kg
